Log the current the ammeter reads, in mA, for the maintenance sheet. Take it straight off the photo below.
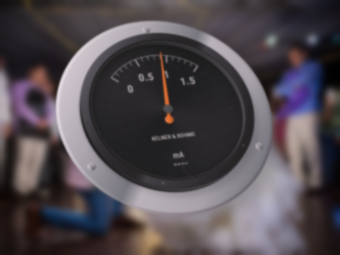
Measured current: 0.9 mA
